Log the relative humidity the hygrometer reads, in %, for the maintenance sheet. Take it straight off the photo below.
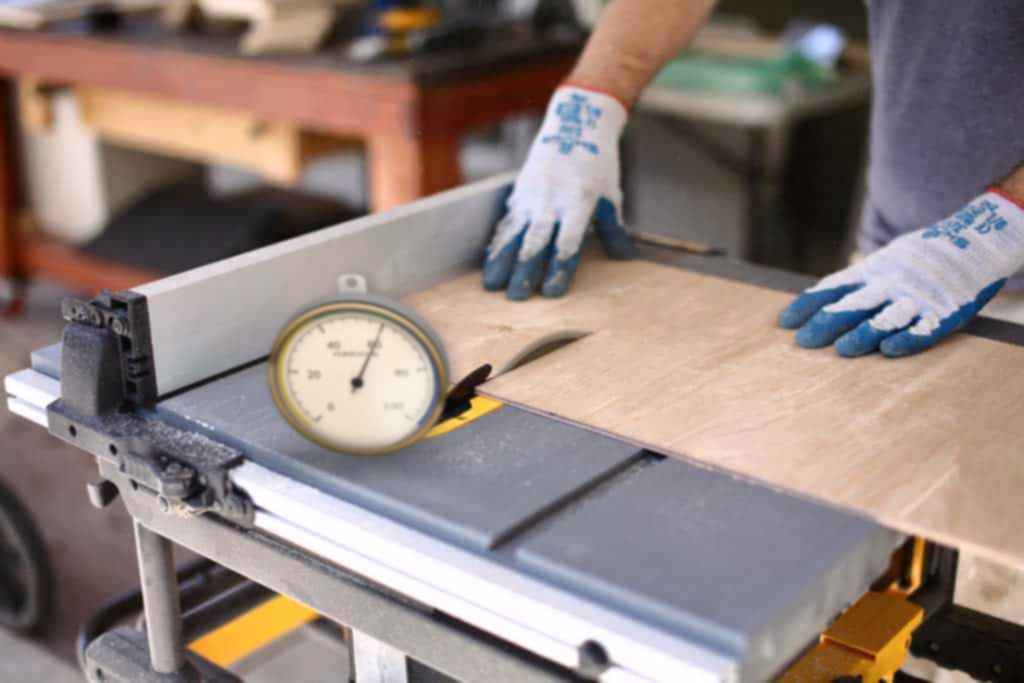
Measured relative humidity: 60 %
